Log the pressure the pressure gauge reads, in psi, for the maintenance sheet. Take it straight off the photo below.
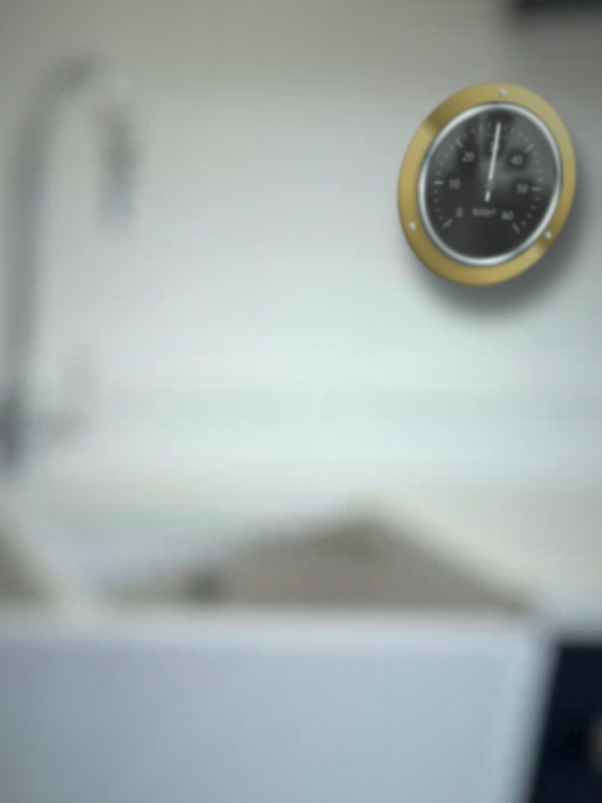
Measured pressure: 30 psi
